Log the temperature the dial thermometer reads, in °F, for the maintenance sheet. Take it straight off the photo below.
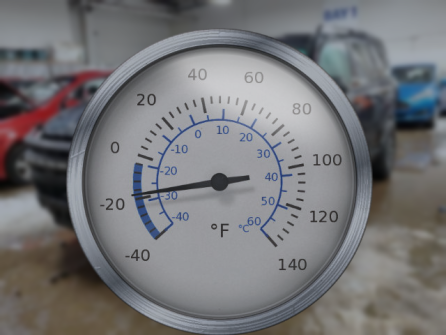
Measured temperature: -18 °F
